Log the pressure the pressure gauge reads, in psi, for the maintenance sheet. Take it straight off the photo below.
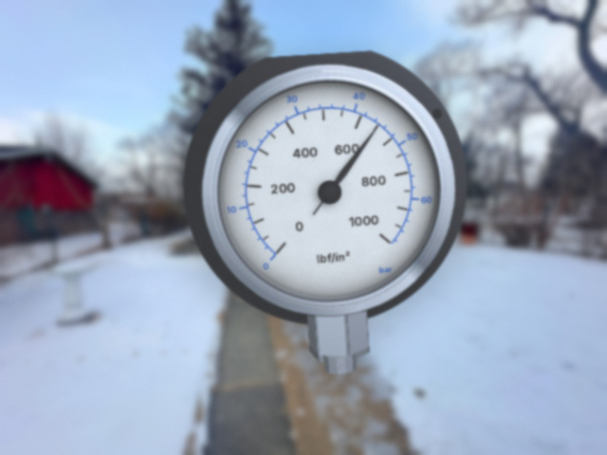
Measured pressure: 650 psi
